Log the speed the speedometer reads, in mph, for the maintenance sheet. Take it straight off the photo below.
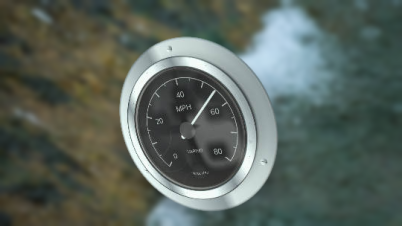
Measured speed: 55 mph
